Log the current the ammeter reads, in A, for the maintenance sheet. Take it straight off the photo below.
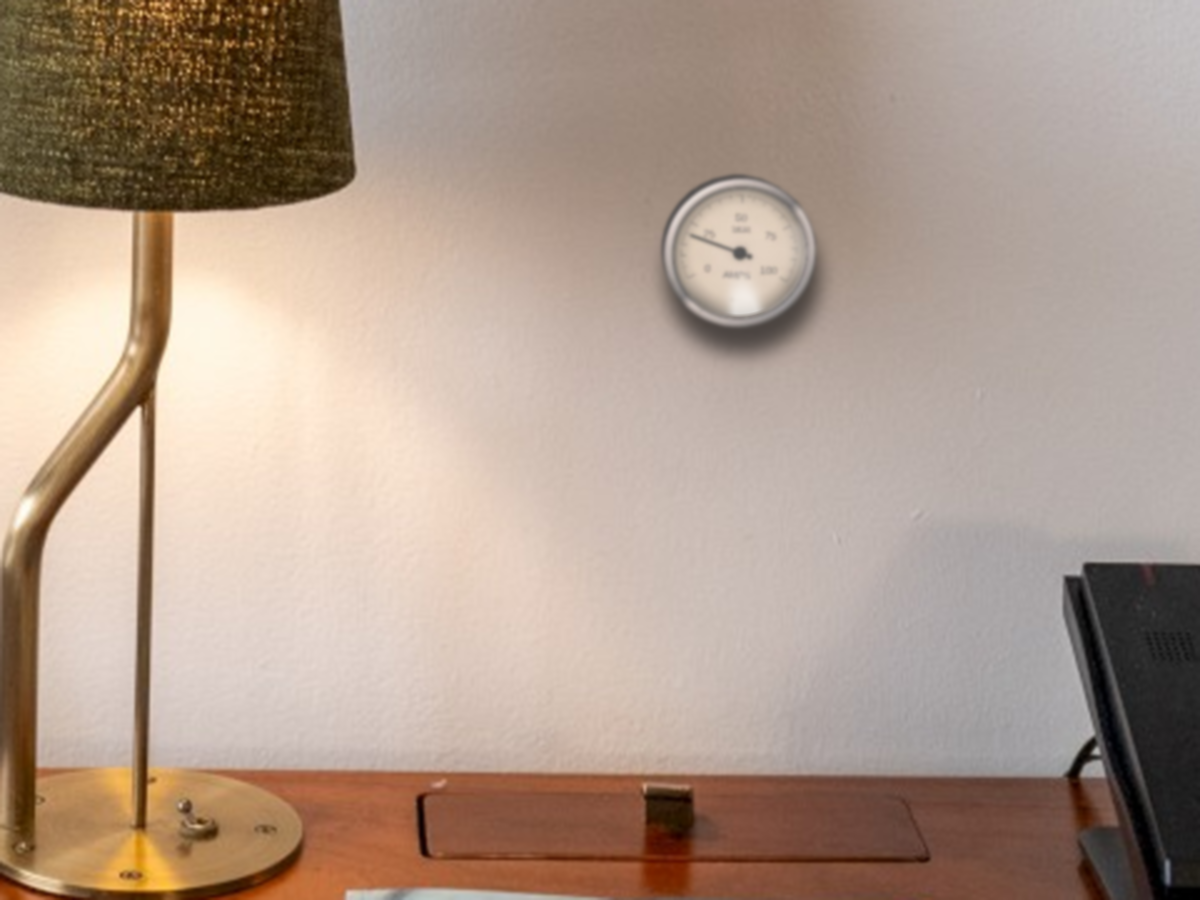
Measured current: 20 A
